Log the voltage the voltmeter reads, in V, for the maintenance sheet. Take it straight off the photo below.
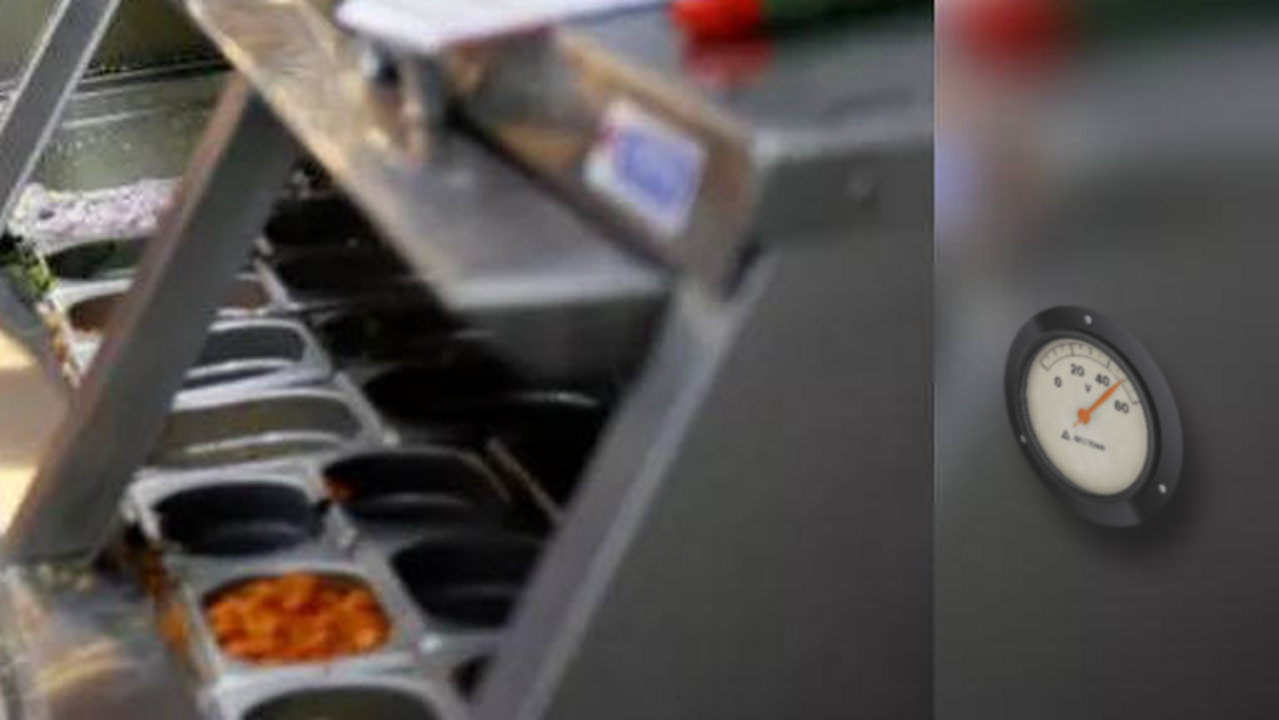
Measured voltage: 50 V
